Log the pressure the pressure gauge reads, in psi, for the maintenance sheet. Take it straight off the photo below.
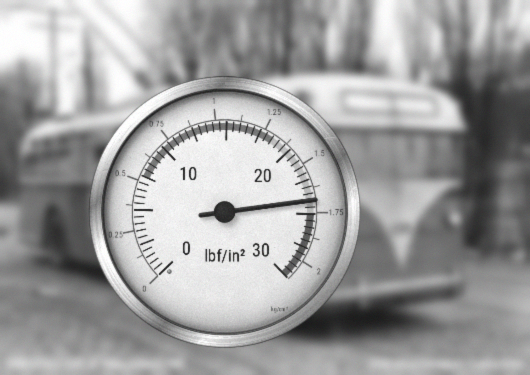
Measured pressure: 24 psi
